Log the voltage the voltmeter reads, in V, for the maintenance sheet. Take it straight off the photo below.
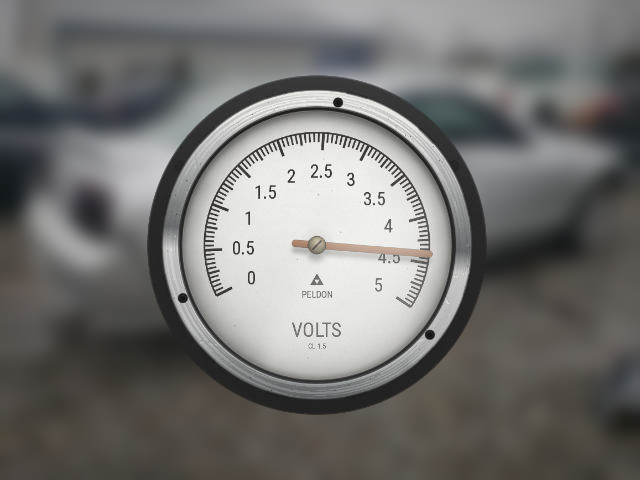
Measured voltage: 4.4 V
